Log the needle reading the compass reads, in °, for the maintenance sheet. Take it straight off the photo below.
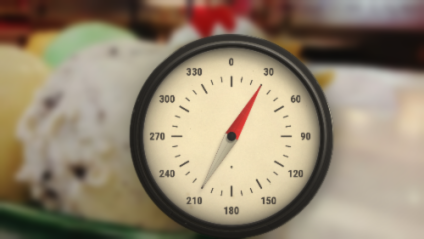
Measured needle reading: 30 °
